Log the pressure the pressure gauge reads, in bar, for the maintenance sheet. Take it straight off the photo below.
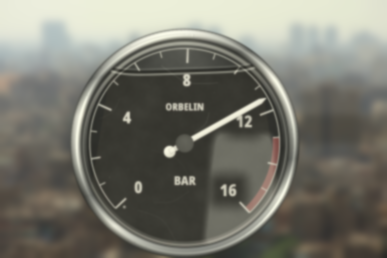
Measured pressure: 11.5 bar
